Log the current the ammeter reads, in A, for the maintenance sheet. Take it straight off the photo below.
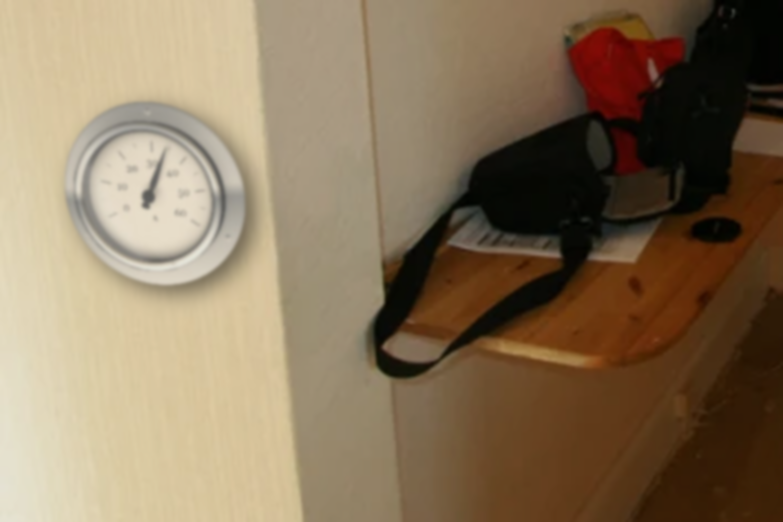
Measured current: 35 A
